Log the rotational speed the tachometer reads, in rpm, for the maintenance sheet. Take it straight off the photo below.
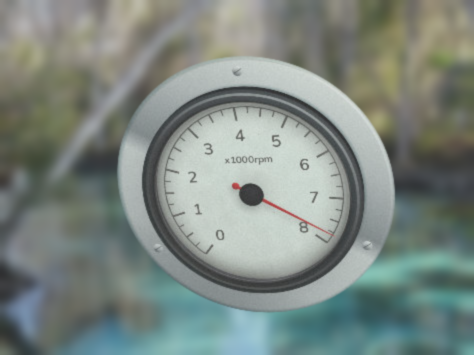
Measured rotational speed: 7750 rpm
